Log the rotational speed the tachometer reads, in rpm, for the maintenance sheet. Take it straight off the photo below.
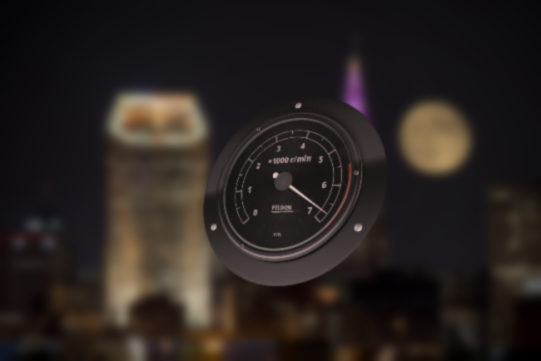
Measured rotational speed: 6750 rpm
